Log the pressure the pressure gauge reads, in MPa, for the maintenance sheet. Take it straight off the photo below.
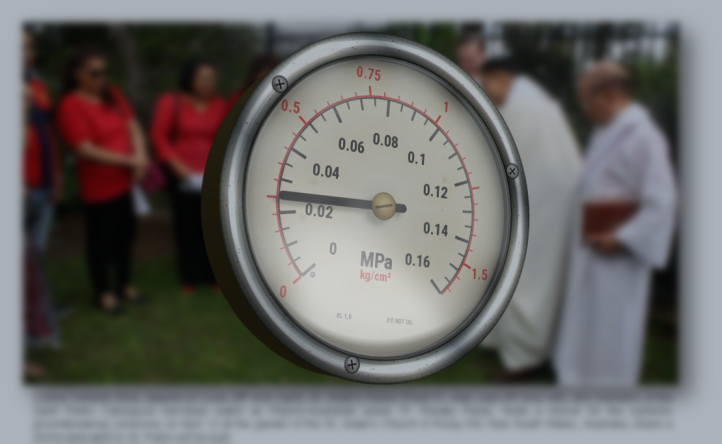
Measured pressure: 0.025 MPa
